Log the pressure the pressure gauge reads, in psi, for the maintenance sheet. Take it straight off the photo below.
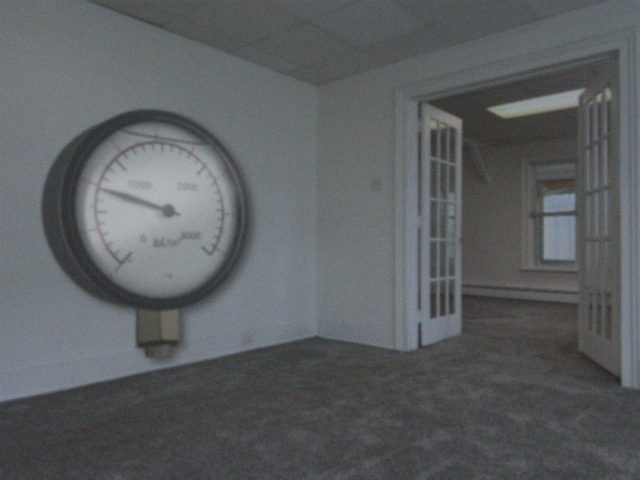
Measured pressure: 700 psi
